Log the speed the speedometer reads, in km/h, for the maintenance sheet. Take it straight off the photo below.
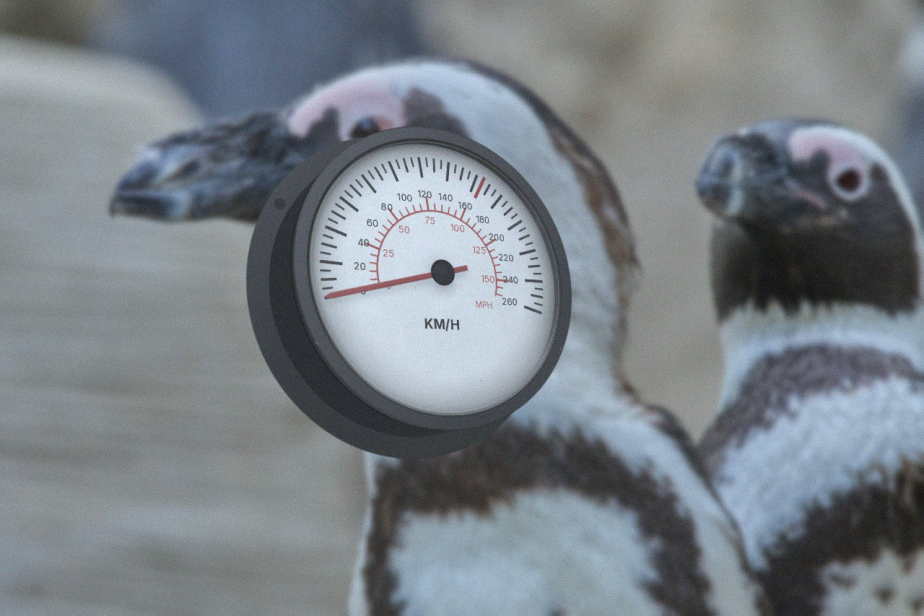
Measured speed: 0 km/h
